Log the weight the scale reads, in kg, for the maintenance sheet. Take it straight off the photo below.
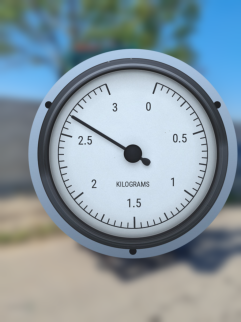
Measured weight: 2.65 kg
